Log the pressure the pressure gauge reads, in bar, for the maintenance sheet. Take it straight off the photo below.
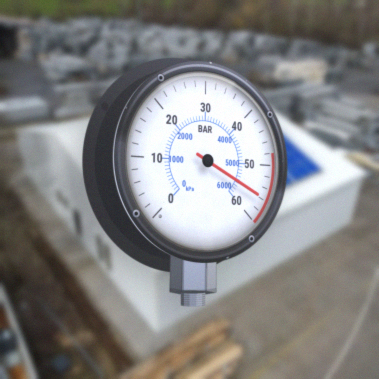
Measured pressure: 56 bar
